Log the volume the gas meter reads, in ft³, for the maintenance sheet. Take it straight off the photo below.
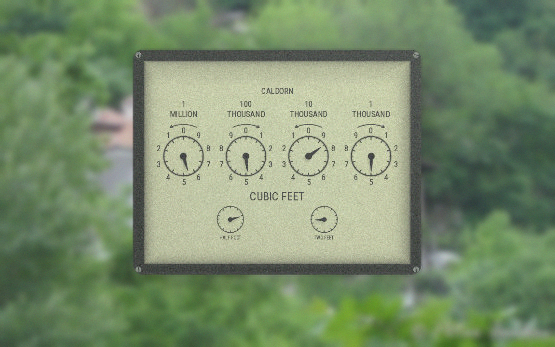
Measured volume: 548500 ft³
